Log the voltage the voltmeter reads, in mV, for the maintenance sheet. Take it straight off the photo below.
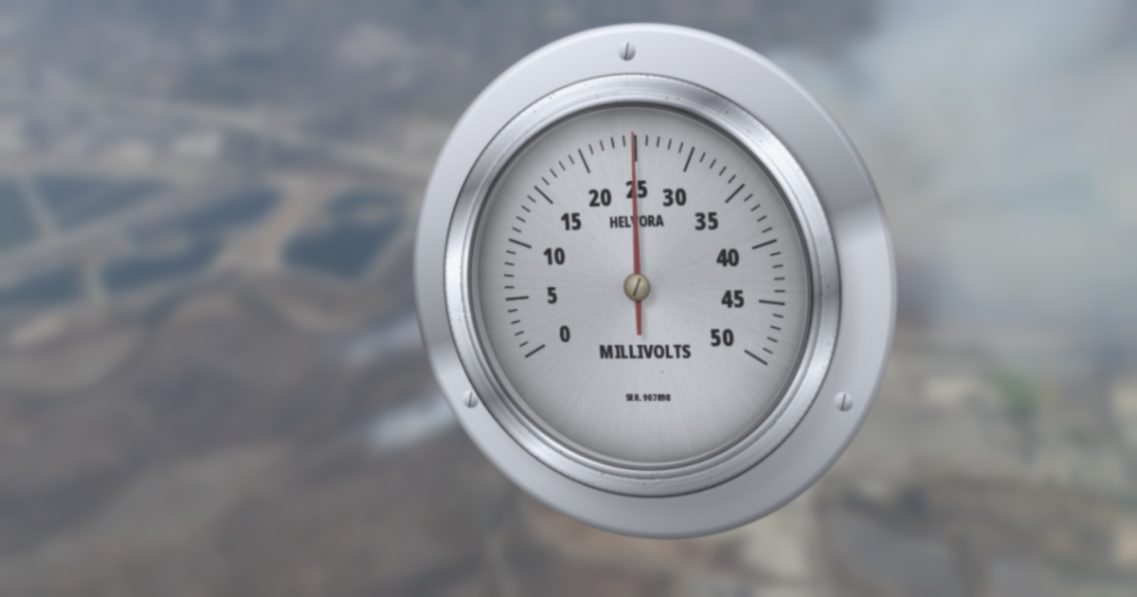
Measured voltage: 25 mV
